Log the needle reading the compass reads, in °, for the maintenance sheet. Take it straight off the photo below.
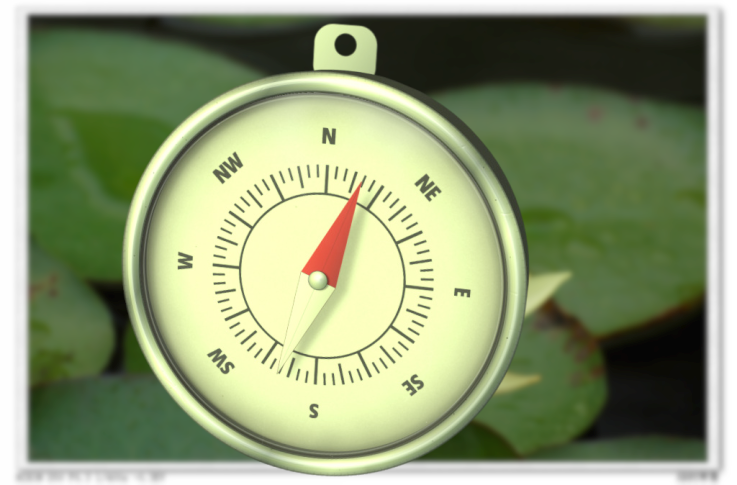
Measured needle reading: 20 °
